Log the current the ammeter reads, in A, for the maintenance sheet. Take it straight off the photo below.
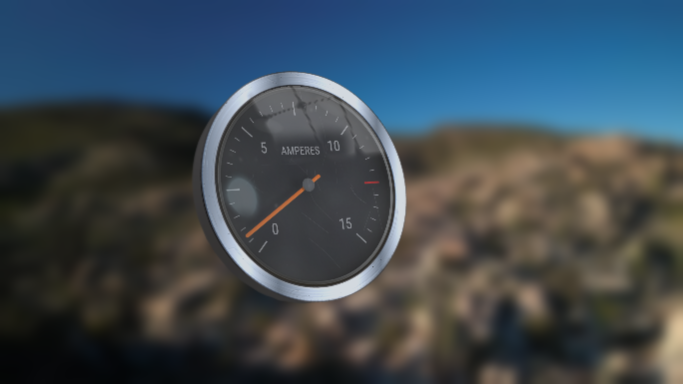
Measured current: 0.75 A
